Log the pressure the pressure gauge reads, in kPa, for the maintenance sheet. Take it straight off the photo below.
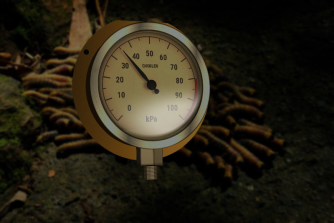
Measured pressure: 35 kPa
